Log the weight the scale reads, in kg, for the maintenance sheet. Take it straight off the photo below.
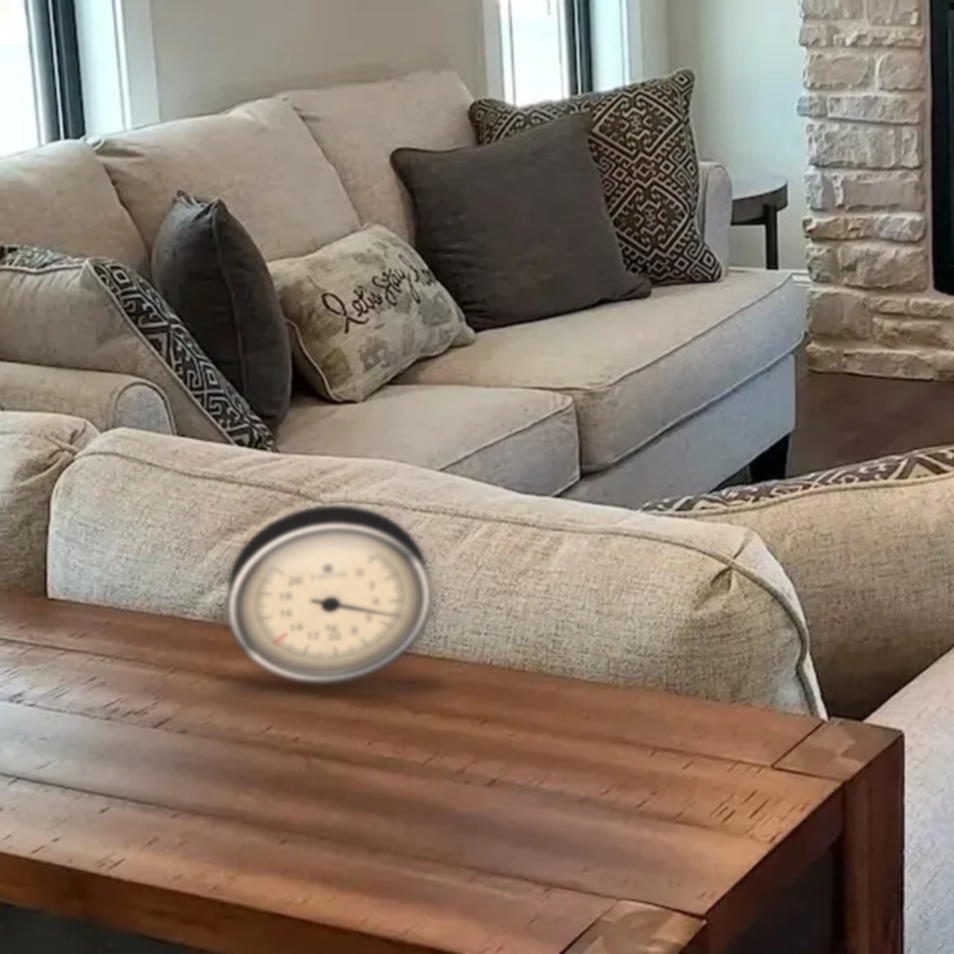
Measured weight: 5 kg
